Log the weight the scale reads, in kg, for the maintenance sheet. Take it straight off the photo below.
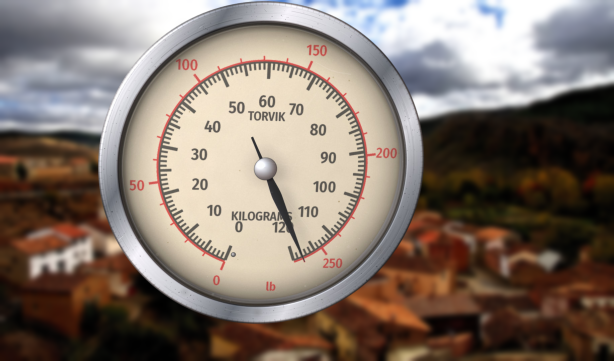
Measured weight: 118 kg
